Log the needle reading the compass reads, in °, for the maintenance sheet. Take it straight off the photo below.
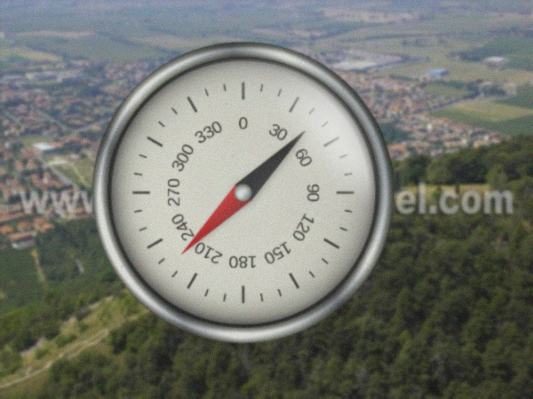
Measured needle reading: 225 °
